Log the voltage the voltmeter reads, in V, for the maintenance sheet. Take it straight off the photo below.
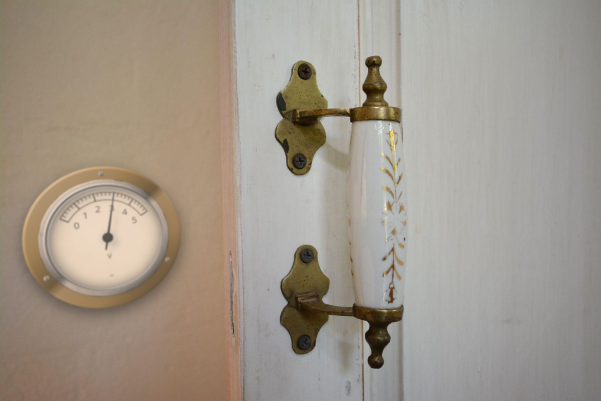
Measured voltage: 3 V
